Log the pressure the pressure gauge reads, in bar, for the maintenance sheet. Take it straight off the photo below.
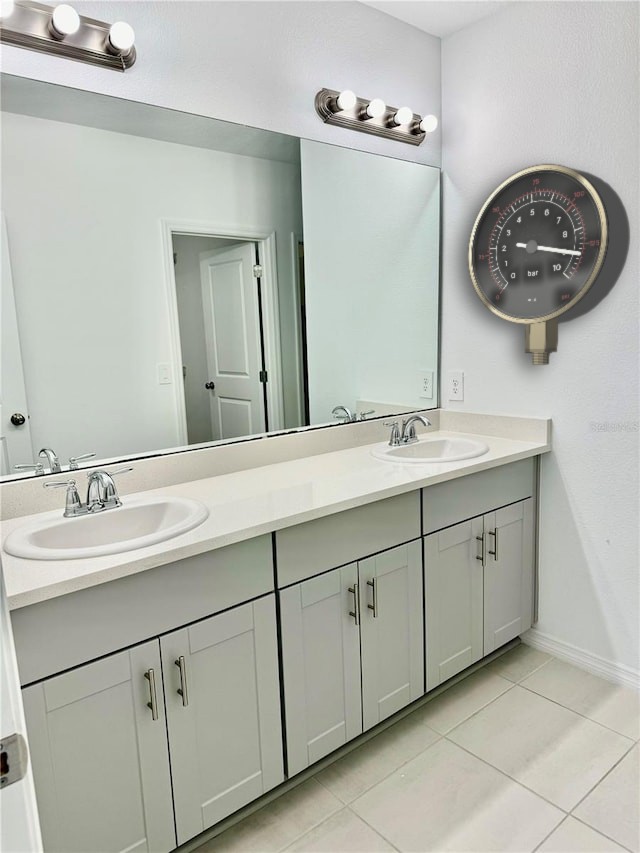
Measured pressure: 9 bar
